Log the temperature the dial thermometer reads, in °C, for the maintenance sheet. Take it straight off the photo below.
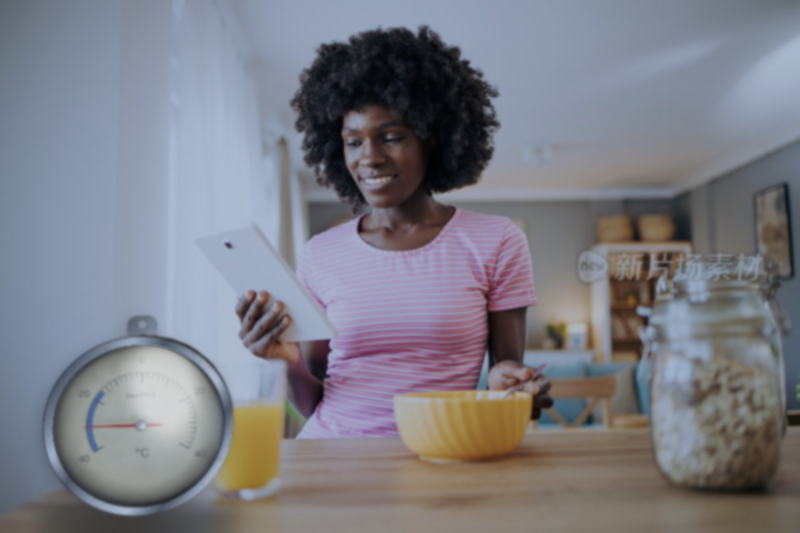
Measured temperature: -30 °C
